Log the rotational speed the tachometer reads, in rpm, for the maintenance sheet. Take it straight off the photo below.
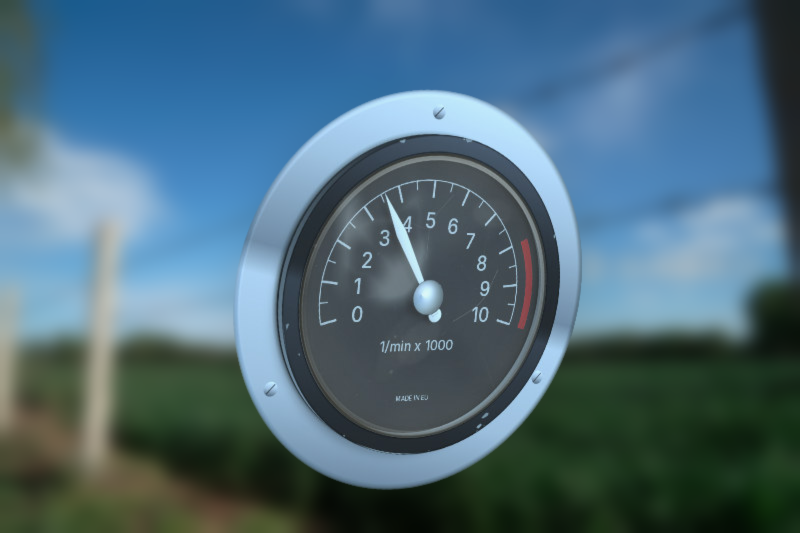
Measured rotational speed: 3500 rpm
